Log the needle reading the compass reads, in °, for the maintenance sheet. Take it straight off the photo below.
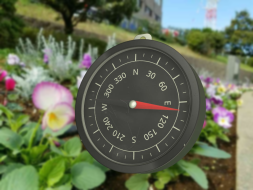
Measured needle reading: 100 °
